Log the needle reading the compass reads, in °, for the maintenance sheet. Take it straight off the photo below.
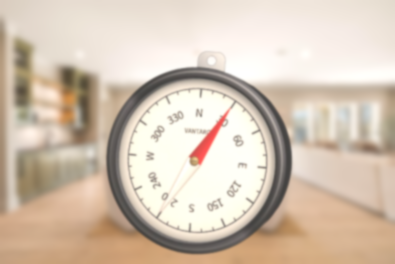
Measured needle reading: 30 °
